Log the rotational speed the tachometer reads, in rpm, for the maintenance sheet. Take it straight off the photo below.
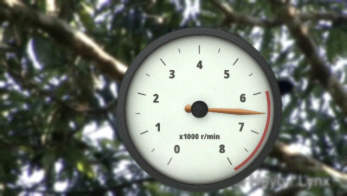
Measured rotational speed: 6500 rpm
